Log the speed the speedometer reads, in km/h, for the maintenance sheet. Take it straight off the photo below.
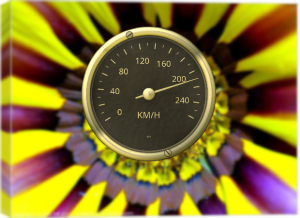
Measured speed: 210 km/h
